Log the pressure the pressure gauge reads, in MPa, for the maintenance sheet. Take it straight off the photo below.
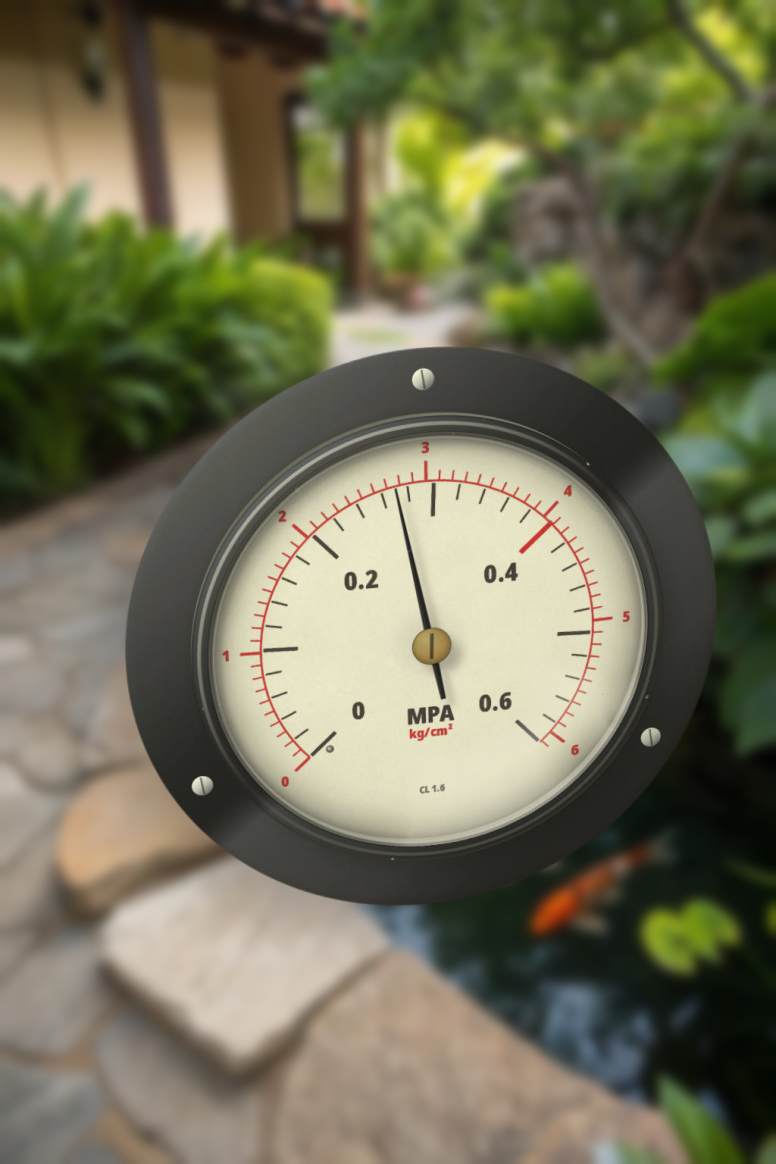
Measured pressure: 0.27 MPa
